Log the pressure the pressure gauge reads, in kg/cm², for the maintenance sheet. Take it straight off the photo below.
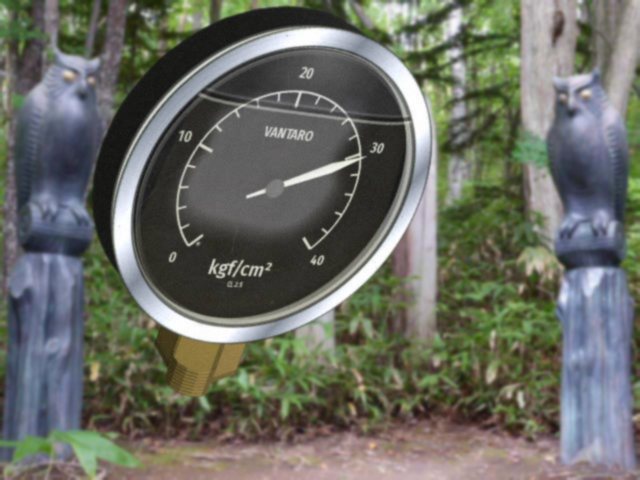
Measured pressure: 30 kg/cm²
